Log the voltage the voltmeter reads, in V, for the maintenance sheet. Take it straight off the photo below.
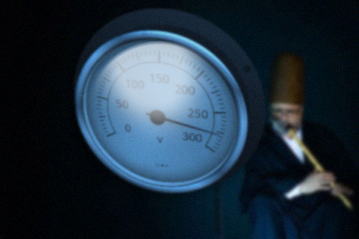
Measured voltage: 275 V
